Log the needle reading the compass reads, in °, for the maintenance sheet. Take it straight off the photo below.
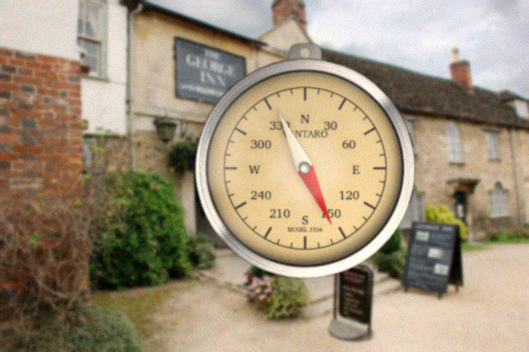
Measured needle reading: 155 °
